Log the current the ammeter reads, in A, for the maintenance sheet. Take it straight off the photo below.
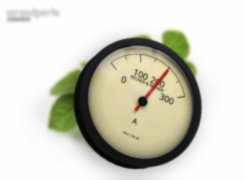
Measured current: 200 A
